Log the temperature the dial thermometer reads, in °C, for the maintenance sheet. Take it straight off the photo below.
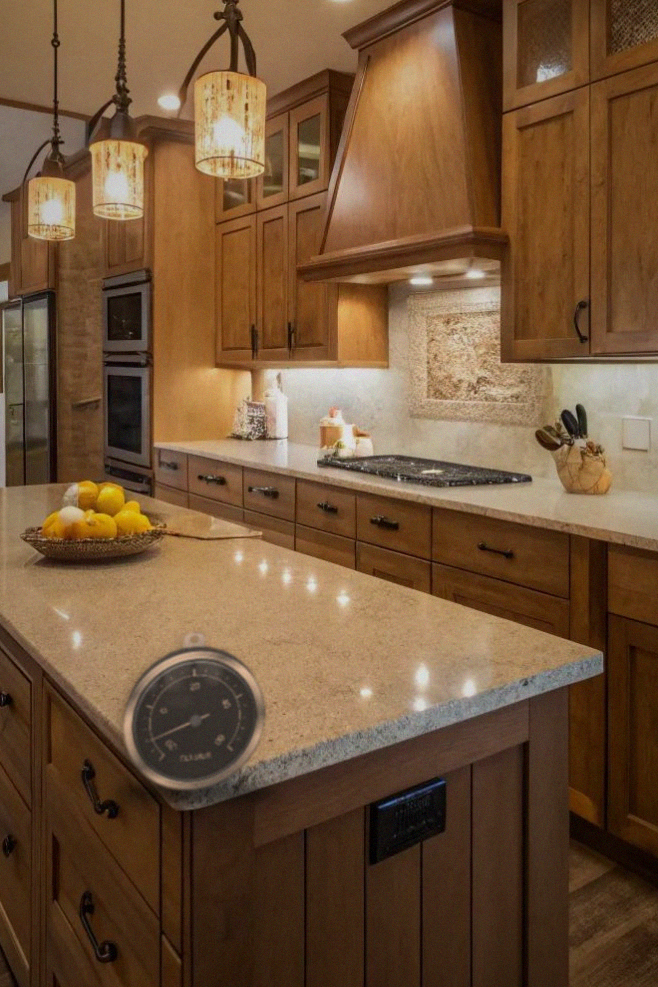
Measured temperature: -12 °C
